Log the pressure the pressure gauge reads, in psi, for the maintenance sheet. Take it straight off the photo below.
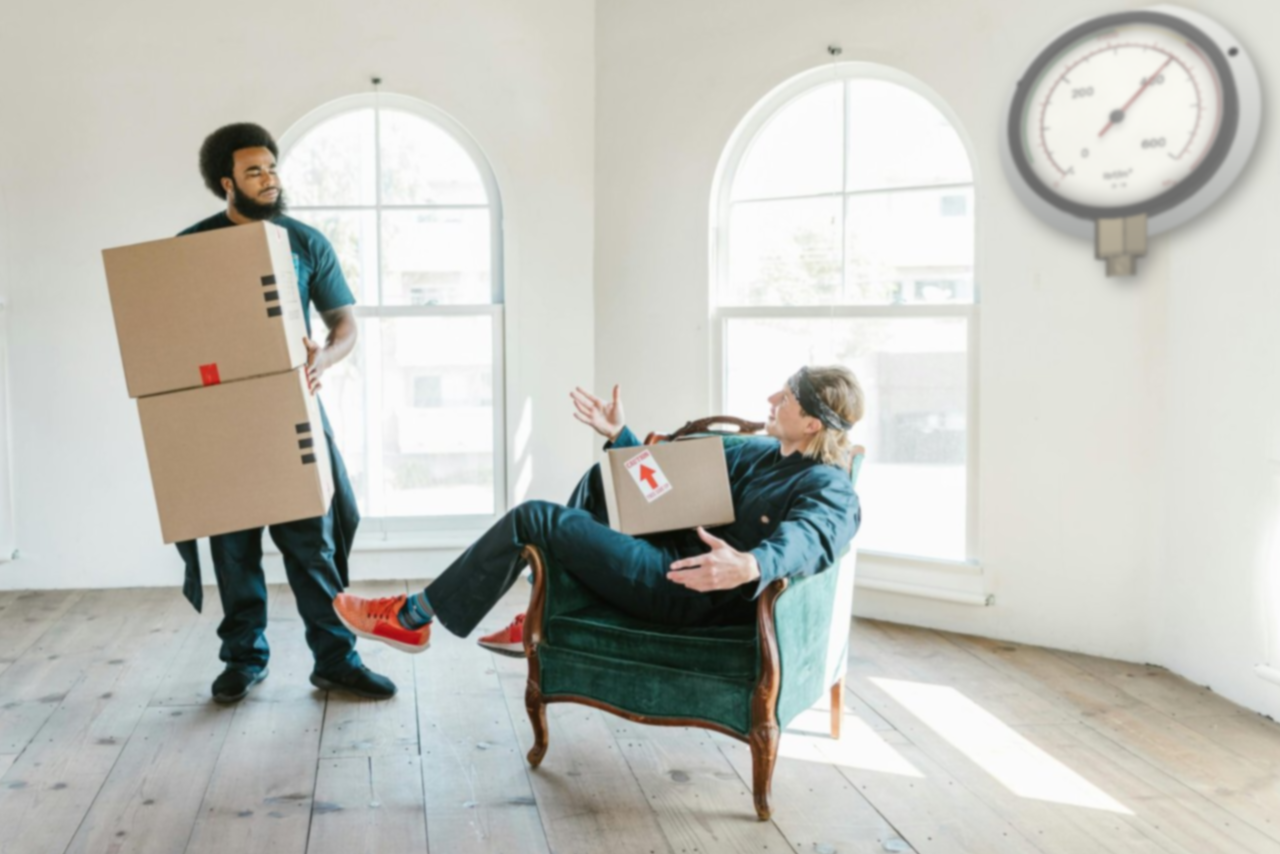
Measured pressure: 400 psi
